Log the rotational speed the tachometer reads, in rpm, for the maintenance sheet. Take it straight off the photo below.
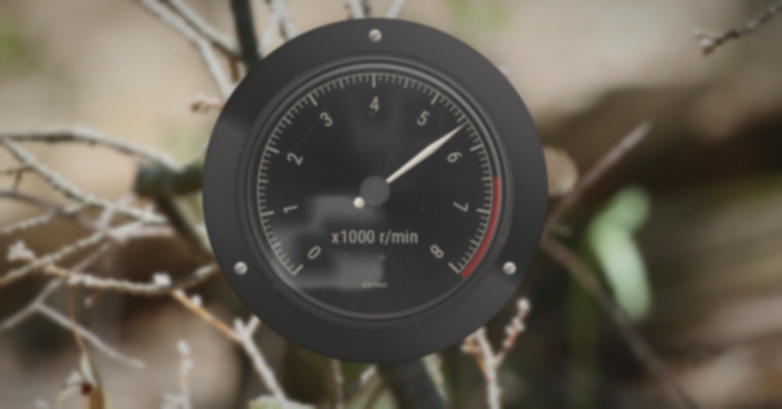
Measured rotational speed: 5600 rpm
